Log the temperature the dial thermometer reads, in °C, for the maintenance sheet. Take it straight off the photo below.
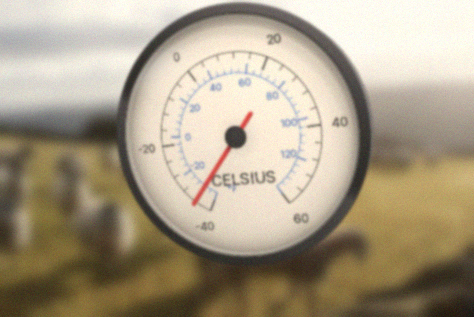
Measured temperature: -36 °C
